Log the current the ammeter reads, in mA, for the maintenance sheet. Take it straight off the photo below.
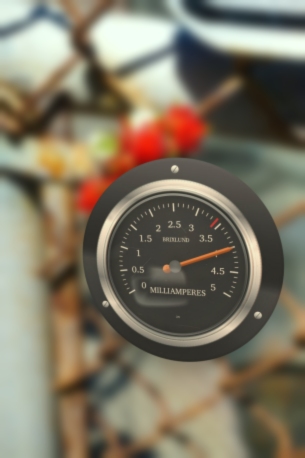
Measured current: 4 mA
